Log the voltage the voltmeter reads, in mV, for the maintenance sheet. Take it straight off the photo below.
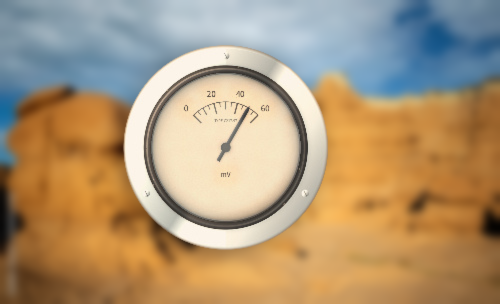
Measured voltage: 50 mV
